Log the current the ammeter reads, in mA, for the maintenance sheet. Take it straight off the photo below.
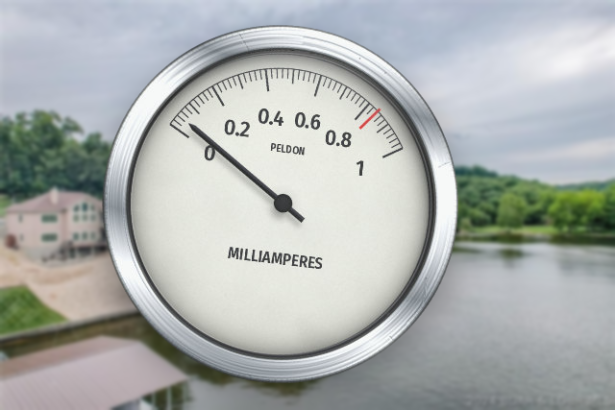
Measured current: 0.04 mA
